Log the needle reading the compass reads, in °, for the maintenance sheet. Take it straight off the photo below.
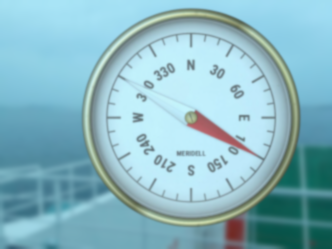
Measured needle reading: 120 °
